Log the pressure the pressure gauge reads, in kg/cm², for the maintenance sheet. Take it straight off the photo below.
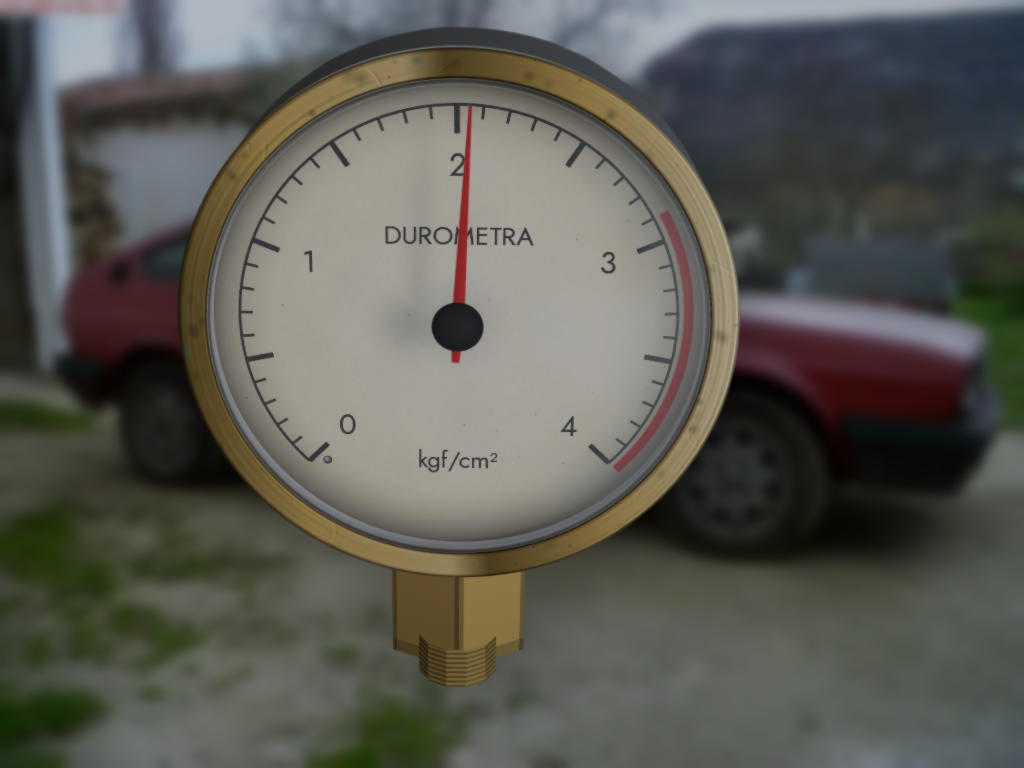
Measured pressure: 2.05 kg/cm²
